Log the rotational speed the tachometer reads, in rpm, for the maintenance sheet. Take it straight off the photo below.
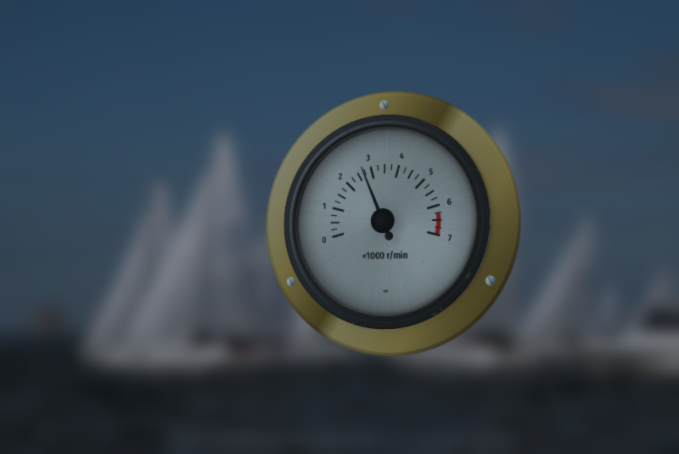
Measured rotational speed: 2750 rpm
